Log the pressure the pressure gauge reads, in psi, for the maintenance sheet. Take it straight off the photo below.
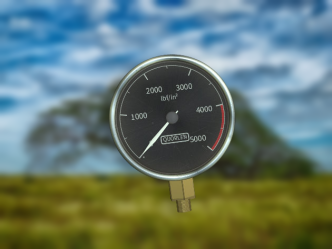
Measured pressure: 0 psi
